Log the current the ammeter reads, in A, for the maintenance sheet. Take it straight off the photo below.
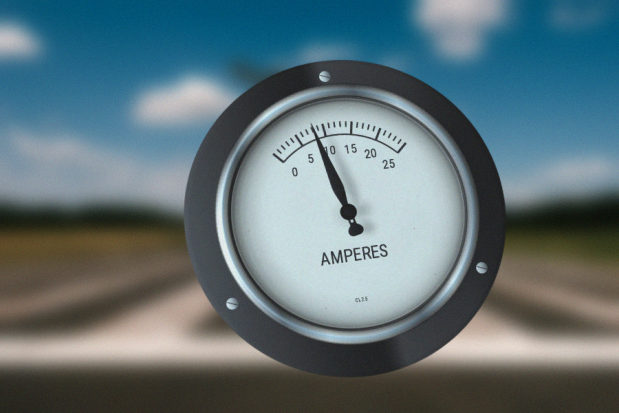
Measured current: 8 A
